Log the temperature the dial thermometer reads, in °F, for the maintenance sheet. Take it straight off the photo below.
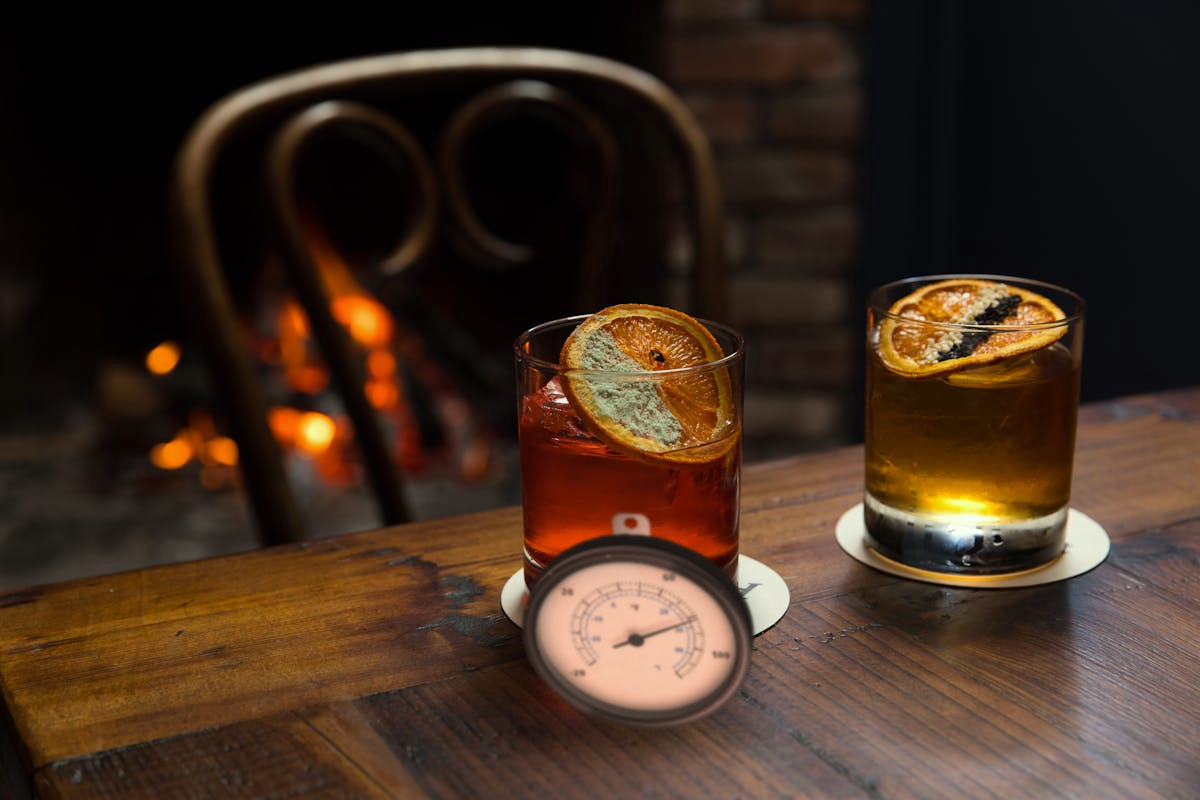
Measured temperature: 80 °F
